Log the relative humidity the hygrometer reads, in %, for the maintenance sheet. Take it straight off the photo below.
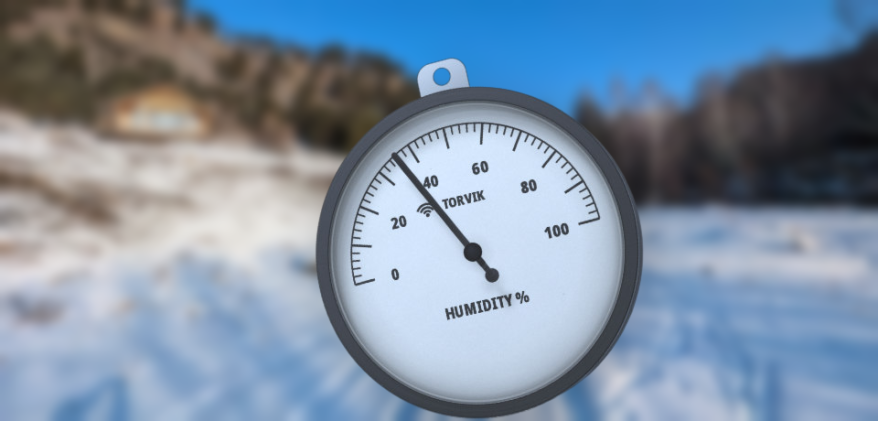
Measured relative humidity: 36 %
